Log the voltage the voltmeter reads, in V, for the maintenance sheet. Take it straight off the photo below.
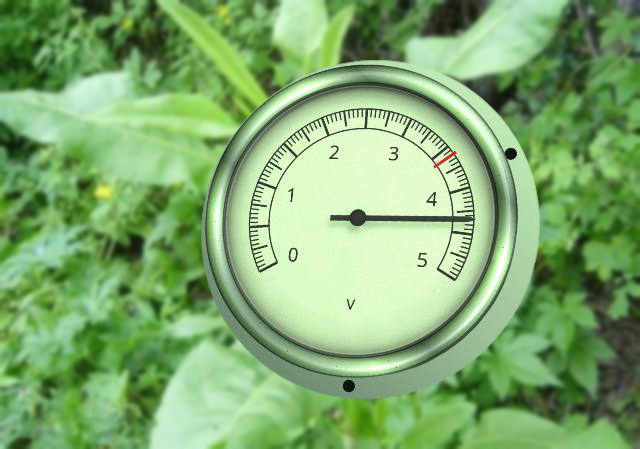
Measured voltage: 4.35 V
